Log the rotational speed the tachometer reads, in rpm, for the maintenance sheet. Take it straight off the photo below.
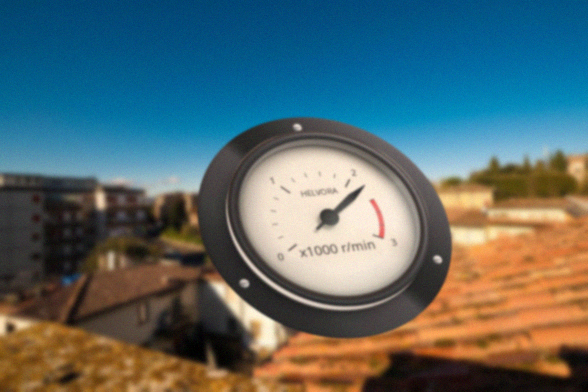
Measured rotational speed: 2200 rpm
